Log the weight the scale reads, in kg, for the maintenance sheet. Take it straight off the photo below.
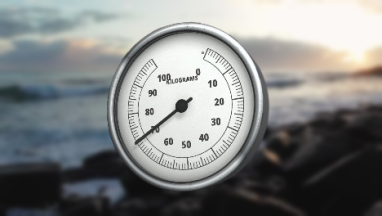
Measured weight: 70 kg
